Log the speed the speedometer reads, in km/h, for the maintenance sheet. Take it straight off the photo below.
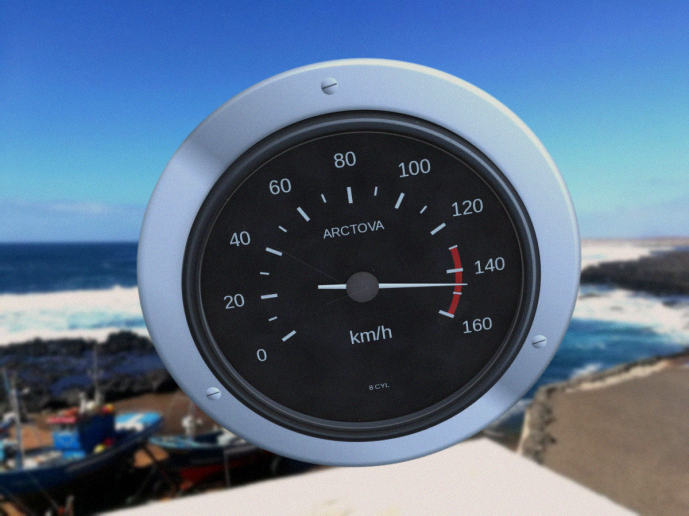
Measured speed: 145 km/h
